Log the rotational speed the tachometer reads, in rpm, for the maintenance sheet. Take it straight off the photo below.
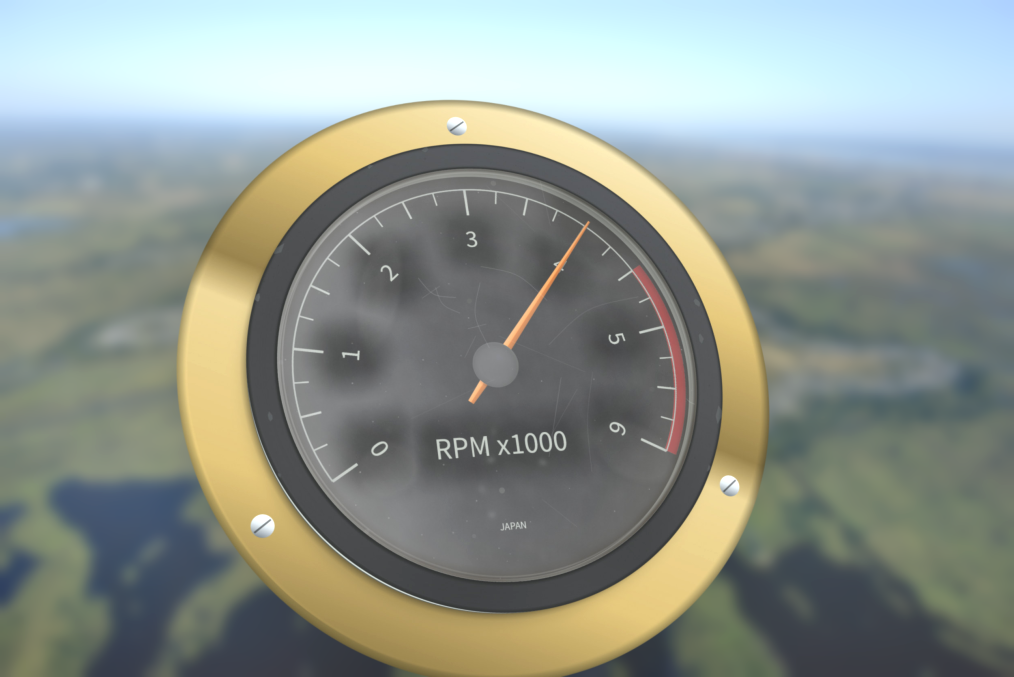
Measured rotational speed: 4000 rpm
